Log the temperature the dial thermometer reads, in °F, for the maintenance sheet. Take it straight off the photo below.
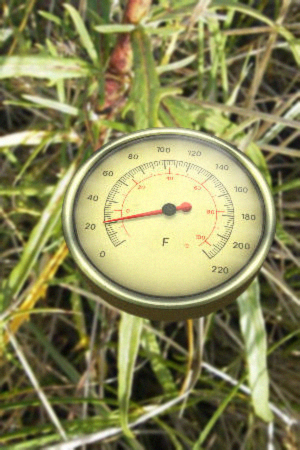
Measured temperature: 20 °F
